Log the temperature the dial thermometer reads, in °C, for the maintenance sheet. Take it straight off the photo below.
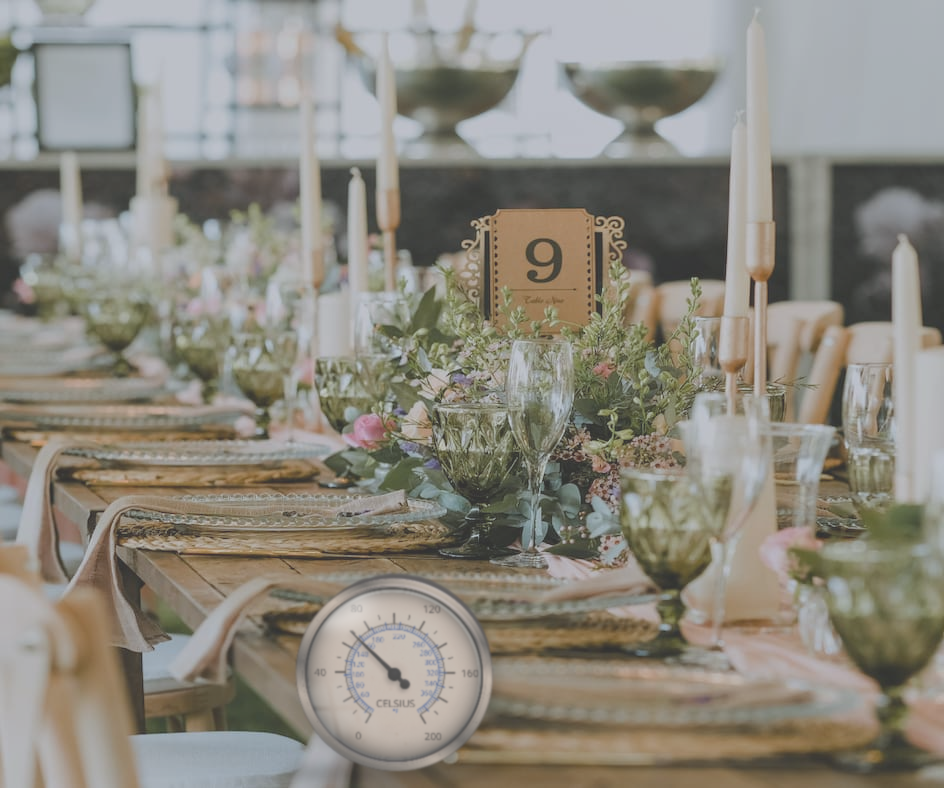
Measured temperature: 70 °C
